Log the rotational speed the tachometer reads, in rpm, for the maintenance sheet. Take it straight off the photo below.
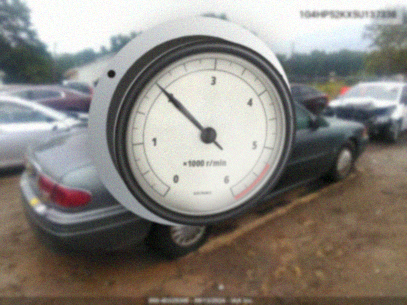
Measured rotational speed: 2000 rpm
